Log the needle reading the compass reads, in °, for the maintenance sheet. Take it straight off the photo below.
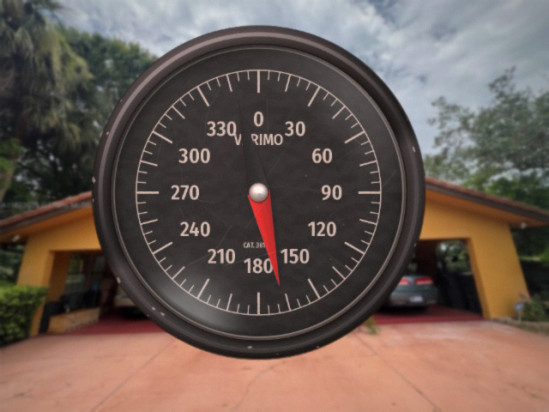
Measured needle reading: 167.5 °
